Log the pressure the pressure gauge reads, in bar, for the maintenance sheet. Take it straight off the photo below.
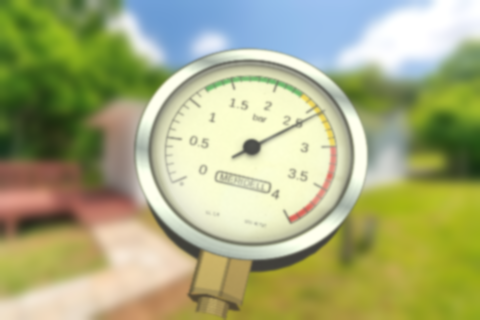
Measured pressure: 2.6 bar
